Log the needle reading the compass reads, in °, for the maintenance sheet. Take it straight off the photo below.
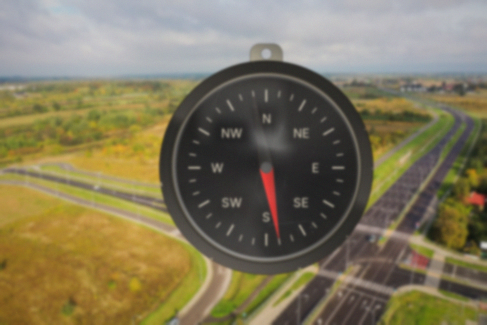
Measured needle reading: 170 °
